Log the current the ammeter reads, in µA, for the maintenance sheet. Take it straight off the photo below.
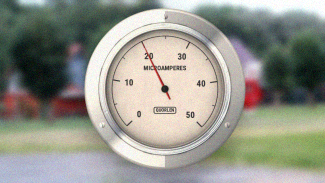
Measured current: 20 µA
